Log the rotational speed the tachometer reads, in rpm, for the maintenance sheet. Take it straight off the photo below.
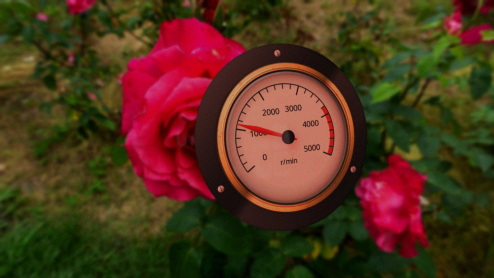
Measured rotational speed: 1100 rpm
